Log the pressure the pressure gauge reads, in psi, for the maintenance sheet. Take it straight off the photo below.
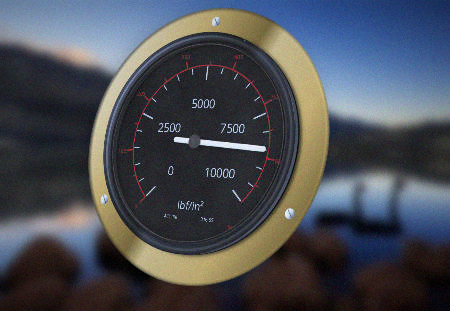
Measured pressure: 8500 psi
